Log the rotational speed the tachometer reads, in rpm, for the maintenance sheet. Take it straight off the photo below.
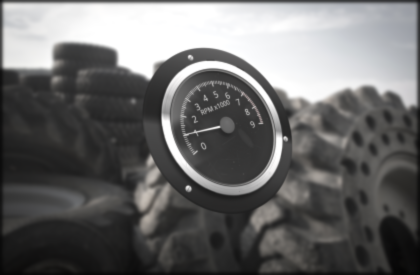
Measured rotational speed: 1000 rpm
